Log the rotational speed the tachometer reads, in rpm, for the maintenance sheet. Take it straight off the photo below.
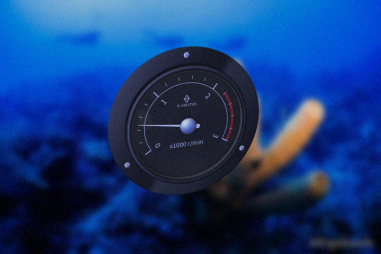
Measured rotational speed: 500 rpm
